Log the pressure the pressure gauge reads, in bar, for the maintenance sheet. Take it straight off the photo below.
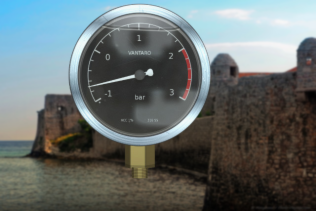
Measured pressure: -0.7 bar
